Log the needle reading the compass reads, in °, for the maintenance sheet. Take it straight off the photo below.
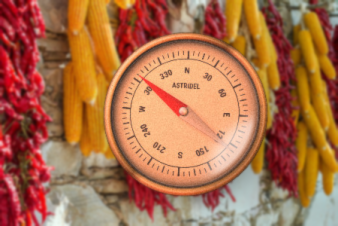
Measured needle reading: 305 °
